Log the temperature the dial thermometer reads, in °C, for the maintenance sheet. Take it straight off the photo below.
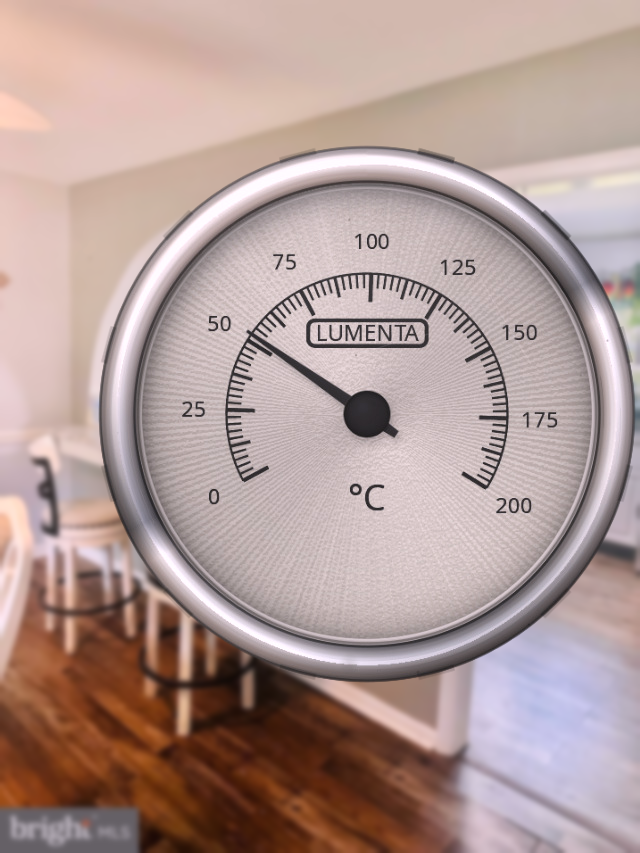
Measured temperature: 52.5 °C
